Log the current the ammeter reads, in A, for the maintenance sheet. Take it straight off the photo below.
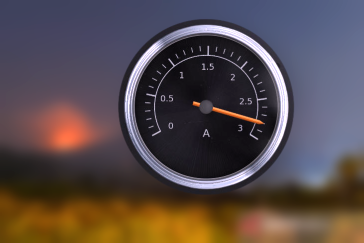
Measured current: 2.8 A
